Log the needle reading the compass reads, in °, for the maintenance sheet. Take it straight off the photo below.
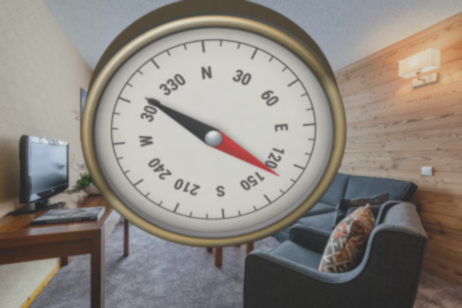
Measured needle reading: 130 °
